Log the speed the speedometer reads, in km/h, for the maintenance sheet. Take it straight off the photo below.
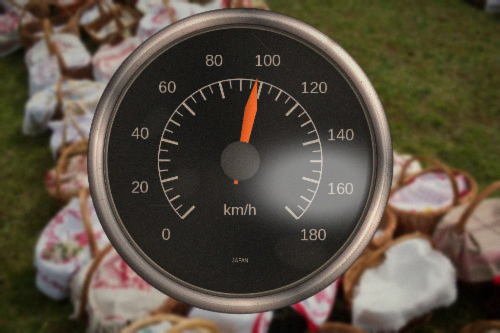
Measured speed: 97.5 km/h
